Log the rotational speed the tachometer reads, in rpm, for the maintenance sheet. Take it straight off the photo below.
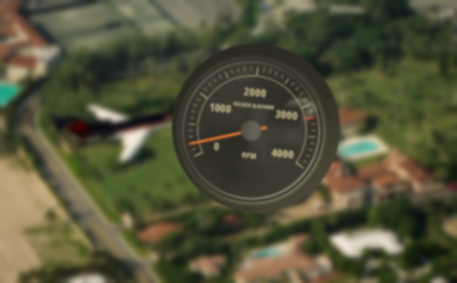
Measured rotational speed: 200 rpm
